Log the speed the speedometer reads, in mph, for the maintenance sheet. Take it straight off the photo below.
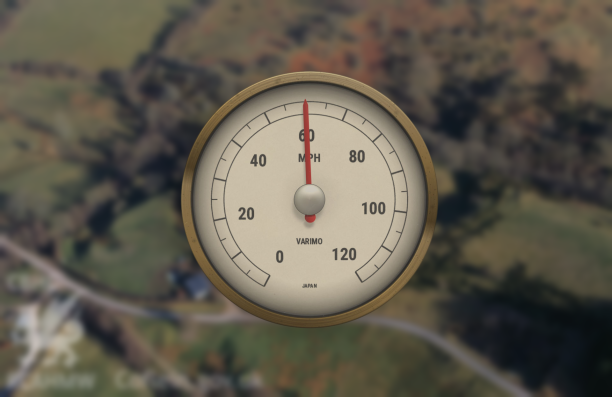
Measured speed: 60 mph
